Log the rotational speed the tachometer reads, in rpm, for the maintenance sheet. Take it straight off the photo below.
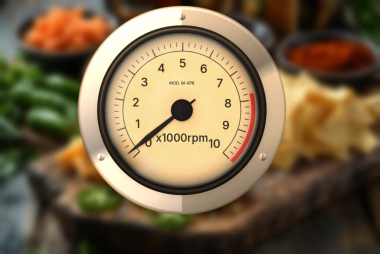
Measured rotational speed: 200 rpm
